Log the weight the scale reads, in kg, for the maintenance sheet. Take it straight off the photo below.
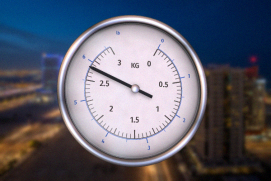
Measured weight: 2.65 kg
